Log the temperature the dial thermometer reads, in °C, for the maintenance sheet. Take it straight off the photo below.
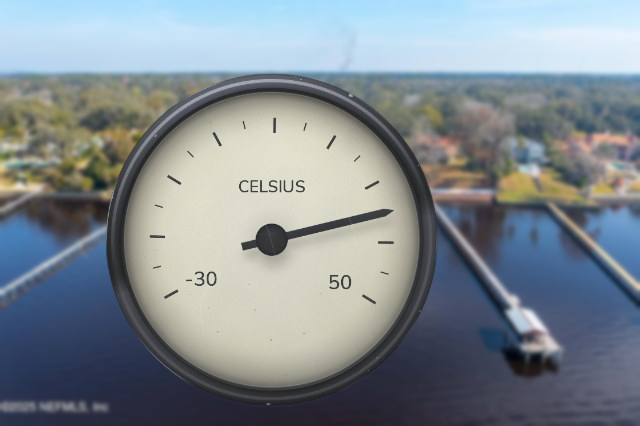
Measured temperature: 35 °C
